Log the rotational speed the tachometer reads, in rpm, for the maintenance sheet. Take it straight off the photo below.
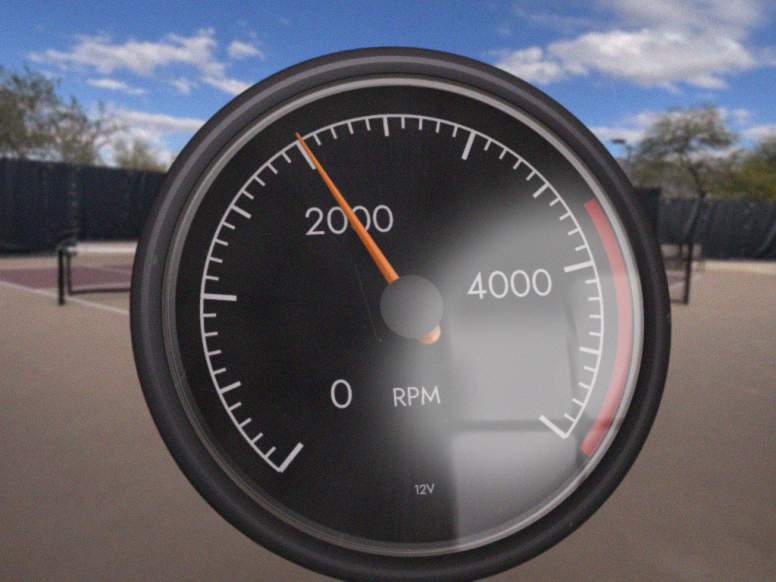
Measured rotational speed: 2000 rpm
